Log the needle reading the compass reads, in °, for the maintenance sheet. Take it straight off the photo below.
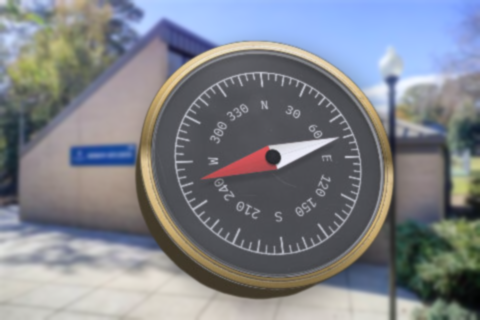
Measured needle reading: 255 °
